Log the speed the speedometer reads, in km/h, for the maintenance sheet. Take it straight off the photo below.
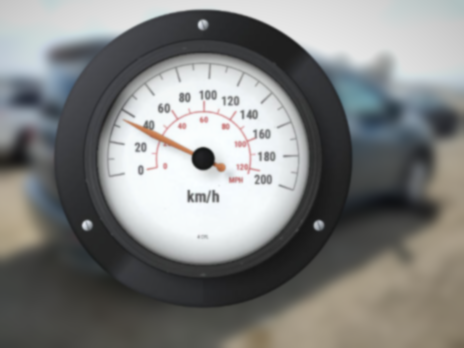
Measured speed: 35 km/h
